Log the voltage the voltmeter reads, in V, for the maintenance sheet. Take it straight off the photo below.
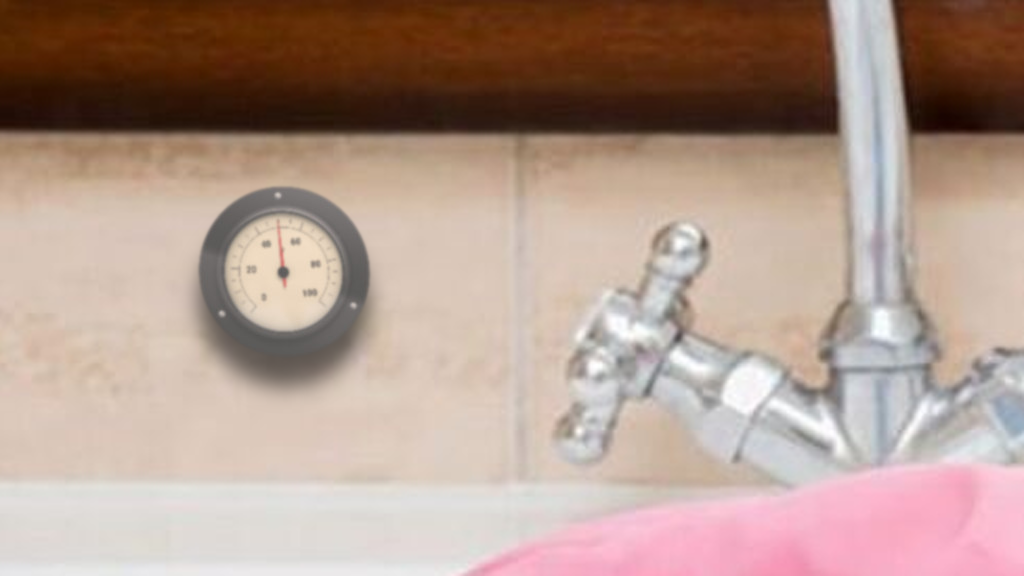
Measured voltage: 50 V
